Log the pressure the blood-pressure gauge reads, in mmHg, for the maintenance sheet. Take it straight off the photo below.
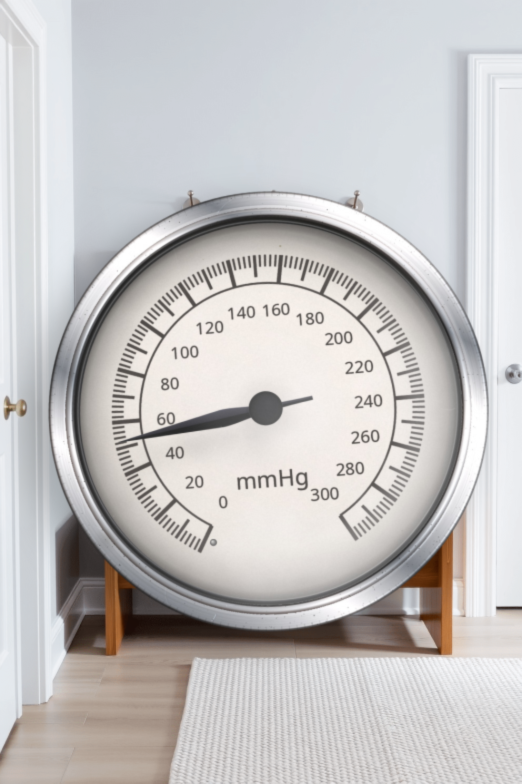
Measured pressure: 52 mmHg
